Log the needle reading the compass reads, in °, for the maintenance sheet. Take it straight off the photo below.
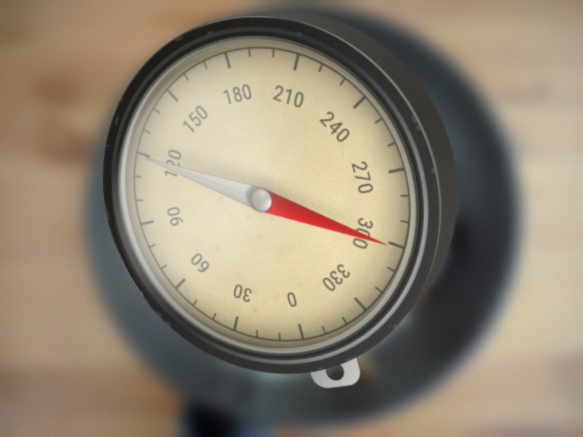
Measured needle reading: 300 °
